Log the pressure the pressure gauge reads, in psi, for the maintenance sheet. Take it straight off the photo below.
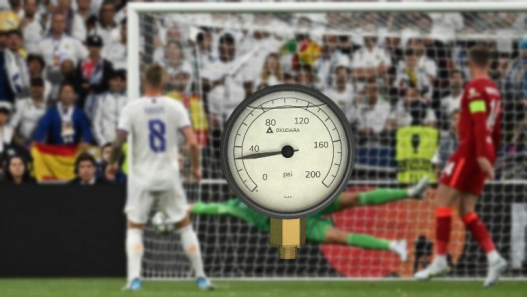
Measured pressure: 30 psi
